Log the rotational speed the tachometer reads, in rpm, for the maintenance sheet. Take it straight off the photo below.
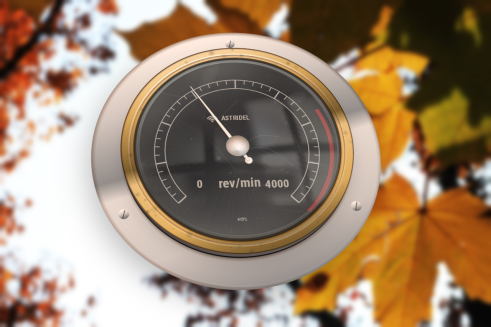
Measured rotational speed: 1500 rpm
